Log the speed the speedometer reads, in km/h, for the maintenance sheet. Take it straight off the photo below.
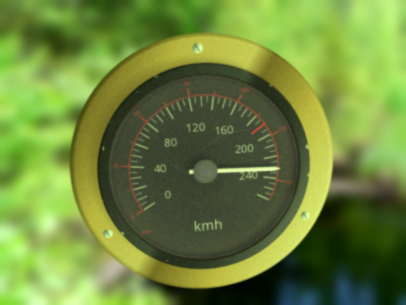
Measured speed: 230 km/h
